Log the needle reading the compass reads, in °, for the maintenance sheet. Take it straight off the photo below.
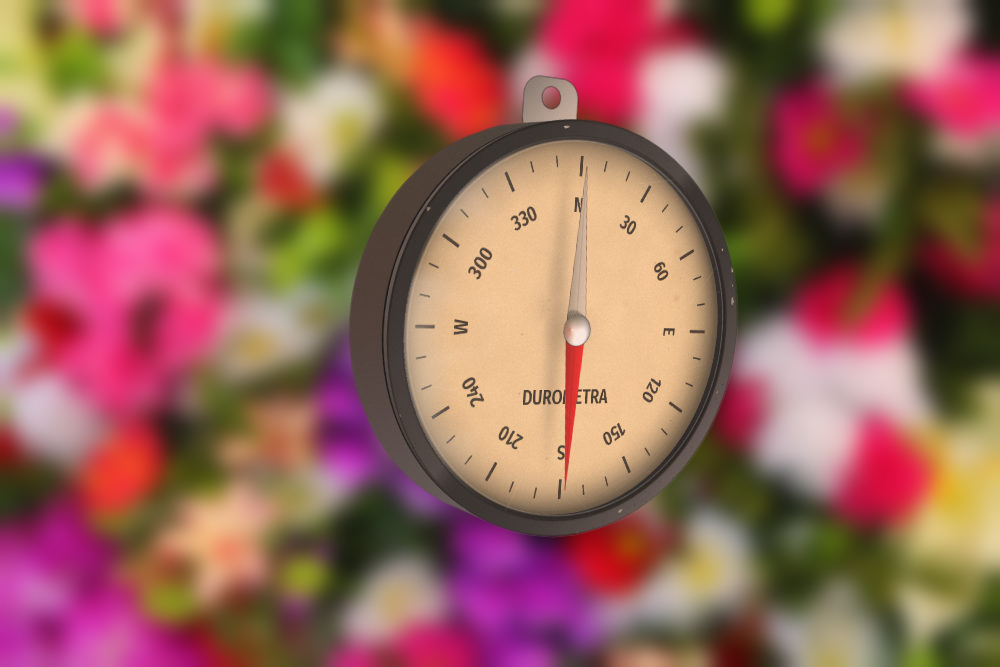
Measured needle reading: 180 °
